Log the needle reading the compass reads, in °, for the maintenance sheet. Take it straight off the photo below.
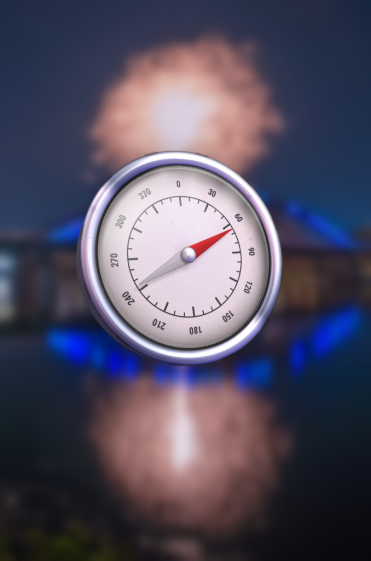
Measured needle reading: 65 °
